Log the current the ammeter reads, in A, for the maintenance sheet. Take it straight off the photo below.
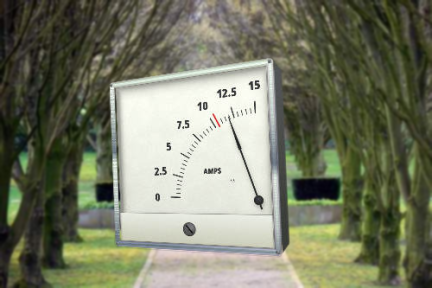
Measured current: 12 A
